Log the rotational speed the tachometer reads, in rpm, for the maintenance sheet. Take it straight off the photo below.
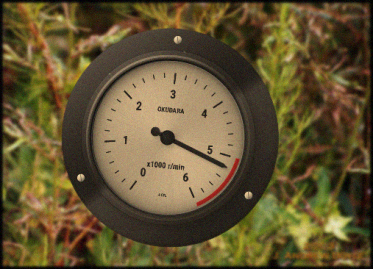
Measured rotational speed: 5200 rpm
